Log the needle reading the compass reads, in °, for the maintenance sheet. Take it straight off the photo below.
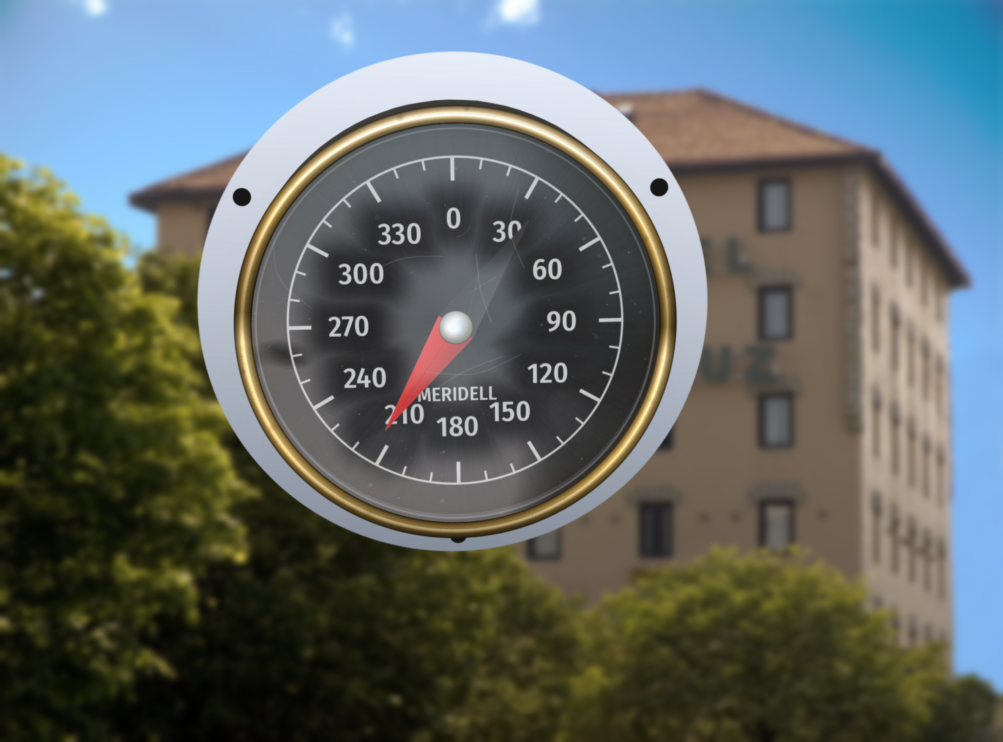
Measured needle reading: 215 °
